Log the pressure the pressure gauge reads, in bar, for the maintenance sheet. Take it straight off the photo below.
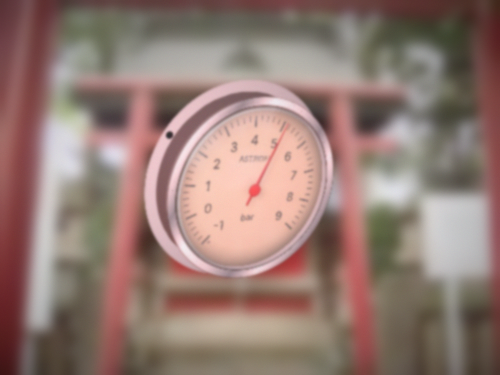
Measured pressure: 5 bar
